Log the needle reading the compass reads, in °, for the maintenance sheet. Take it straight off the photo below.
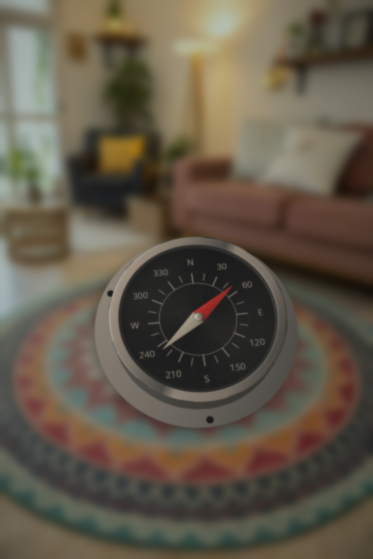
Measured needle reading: 52.5 °
